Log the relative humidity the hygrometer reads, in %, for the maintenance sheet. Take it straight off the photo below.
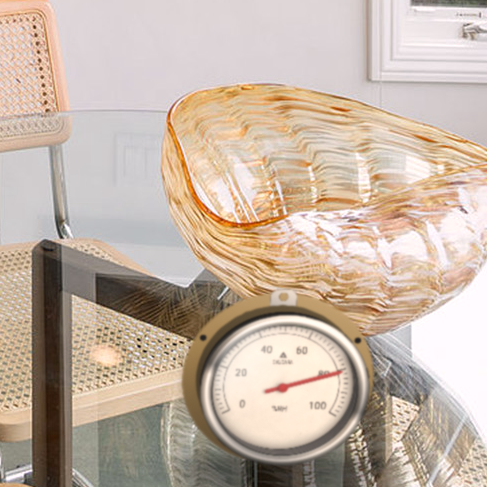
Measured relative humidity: 80 %
